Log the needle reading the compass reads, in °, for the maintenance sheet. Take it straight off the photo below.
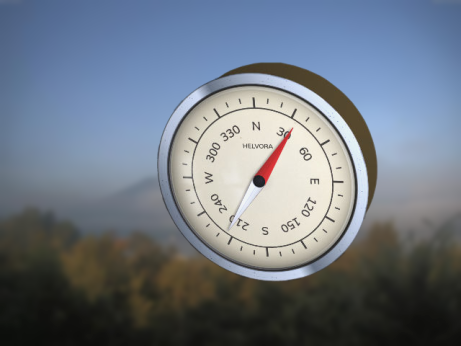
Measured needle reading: 35 °
